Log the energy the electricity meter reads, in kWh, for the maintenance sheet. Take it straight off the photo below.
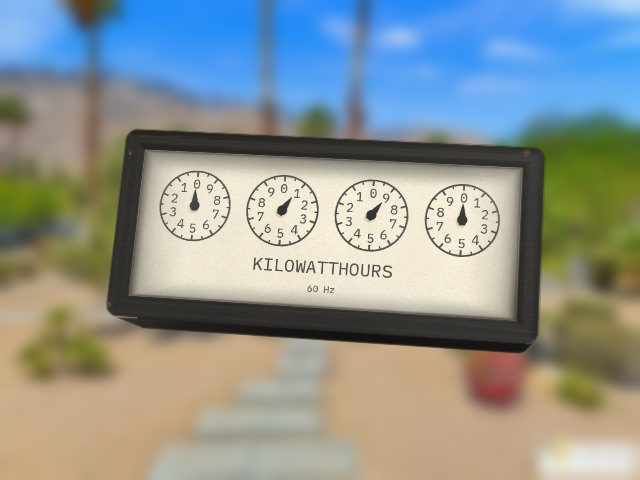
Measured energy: 90 kWh
